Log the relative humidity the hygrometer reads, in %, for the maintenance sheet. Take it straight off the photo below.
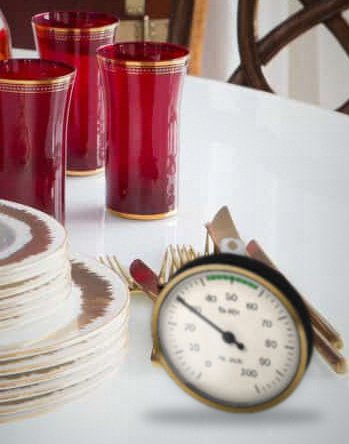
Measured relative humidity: 30 %
